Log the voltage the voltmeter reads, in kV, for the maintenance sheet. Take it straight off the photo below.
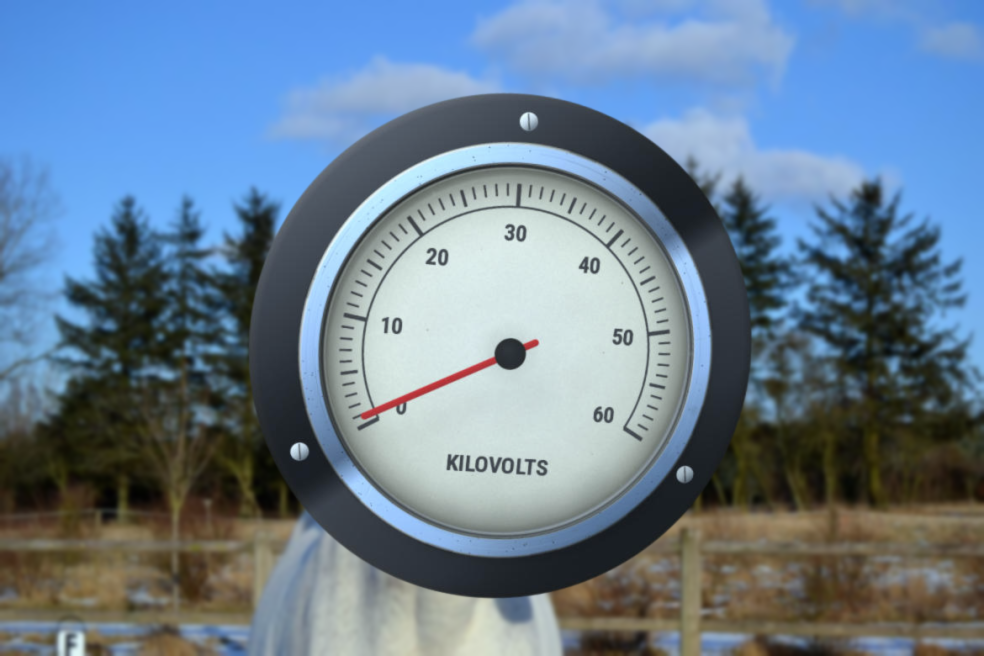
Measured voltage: 1 kV
